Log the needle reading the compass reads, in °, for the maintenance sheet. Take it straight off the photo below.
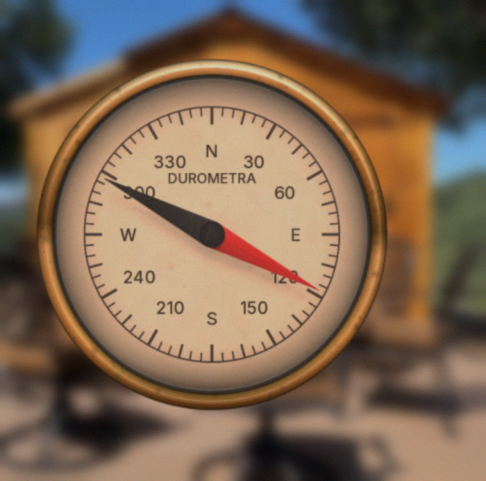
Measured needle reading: 117.5 °
